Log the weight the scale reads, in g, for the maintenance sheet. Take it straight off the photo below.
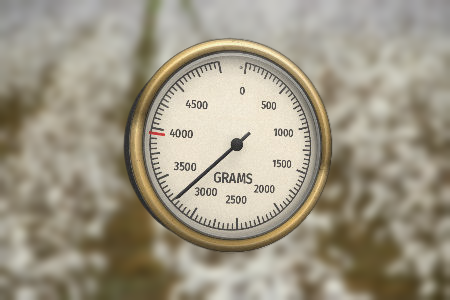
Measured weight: 3250 g
